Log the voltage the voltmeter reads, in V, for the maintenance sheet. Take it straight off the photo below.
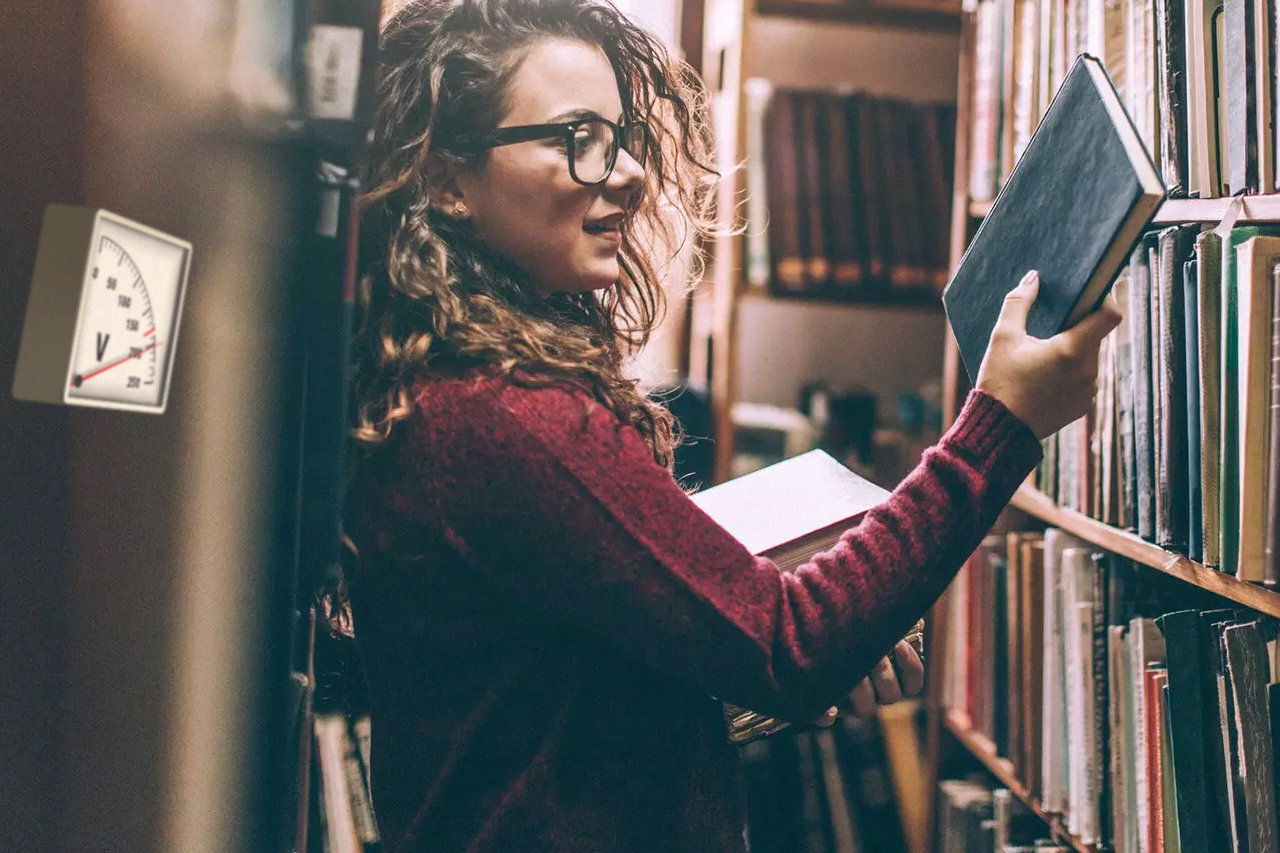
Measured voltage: 200 V
